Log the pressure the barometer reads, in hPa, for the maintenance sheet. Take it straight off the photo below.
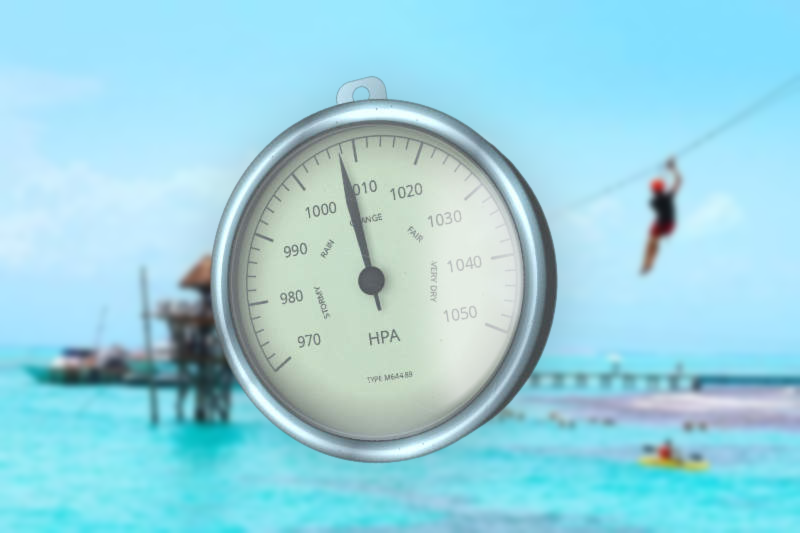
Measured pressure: 1008 hPa
